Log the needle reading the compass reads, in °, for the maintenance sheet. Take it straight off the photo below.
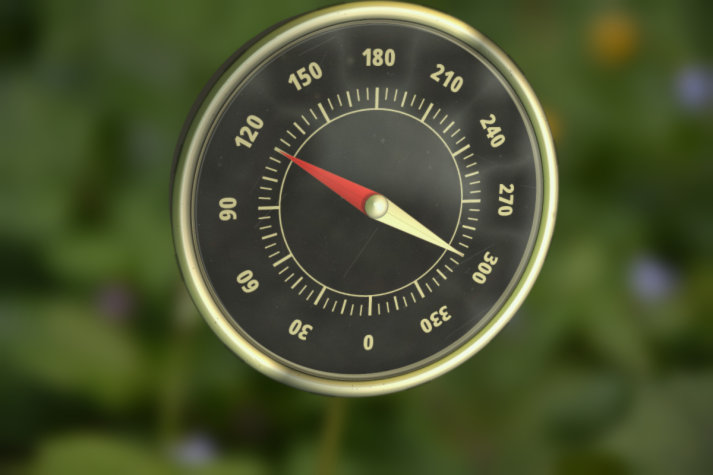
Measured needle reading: 120 °
